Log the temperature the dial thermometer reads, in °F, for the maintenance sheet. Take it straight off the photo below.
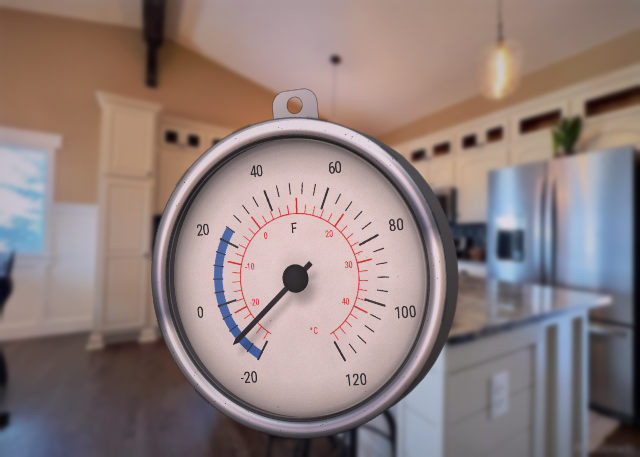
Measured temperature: -12 °F
